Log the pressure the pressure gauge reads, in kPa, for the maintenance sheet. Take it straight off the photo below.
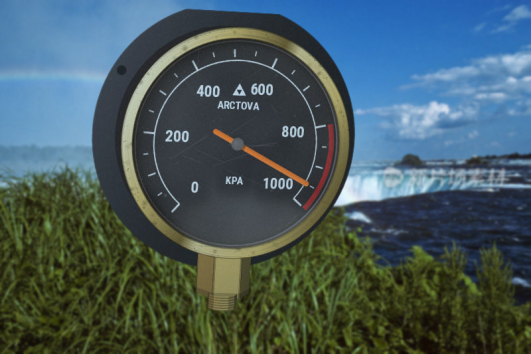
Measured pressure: 950 kPa
